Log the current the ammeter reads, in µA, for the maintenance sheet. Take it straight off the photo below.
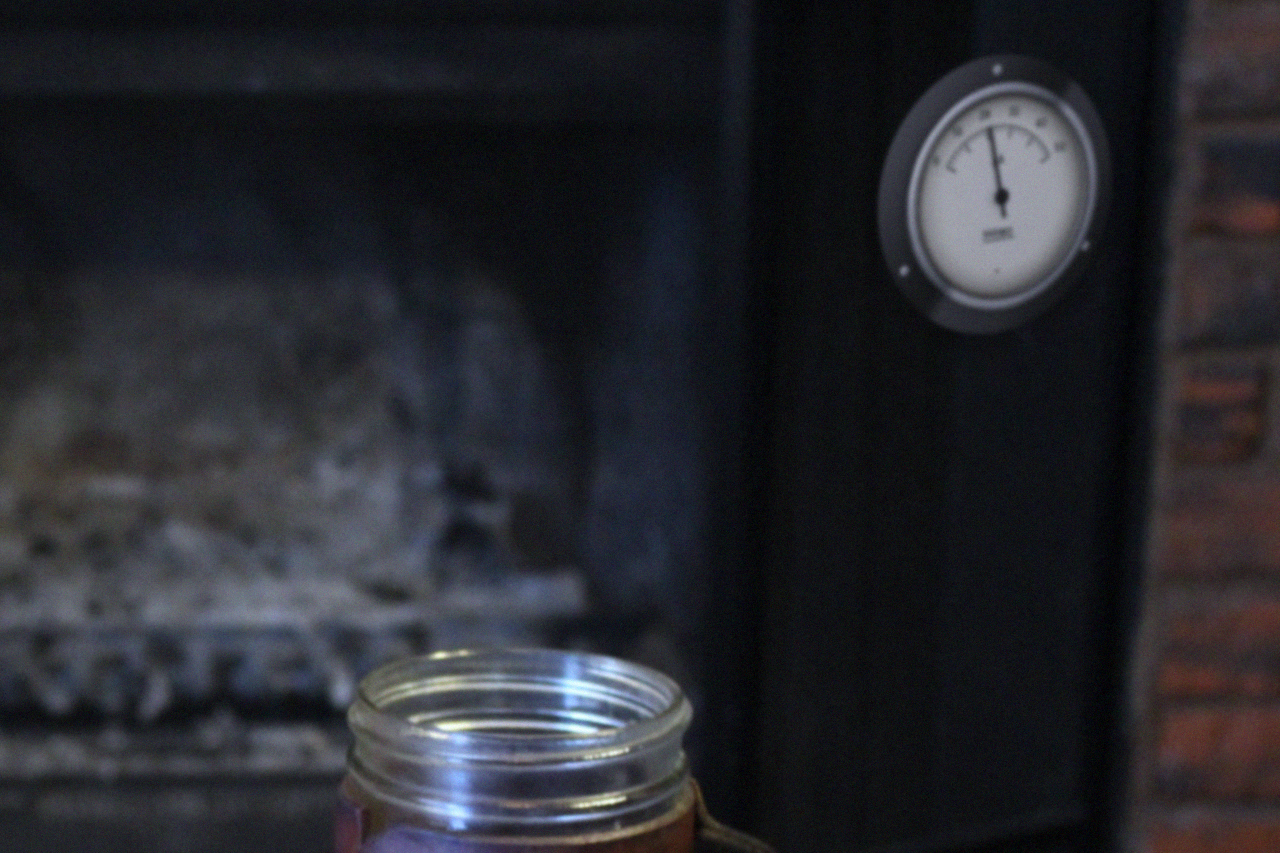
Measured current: 20 µA
